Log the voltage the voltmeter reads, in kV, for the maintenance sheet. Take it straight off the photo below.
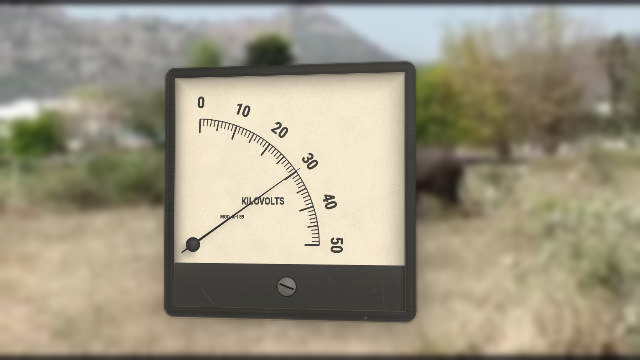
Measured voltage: 30 kV
